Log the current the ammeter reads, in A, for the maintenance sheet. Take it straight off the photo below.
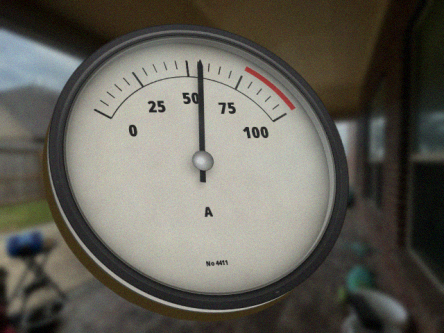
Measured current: 55 A
